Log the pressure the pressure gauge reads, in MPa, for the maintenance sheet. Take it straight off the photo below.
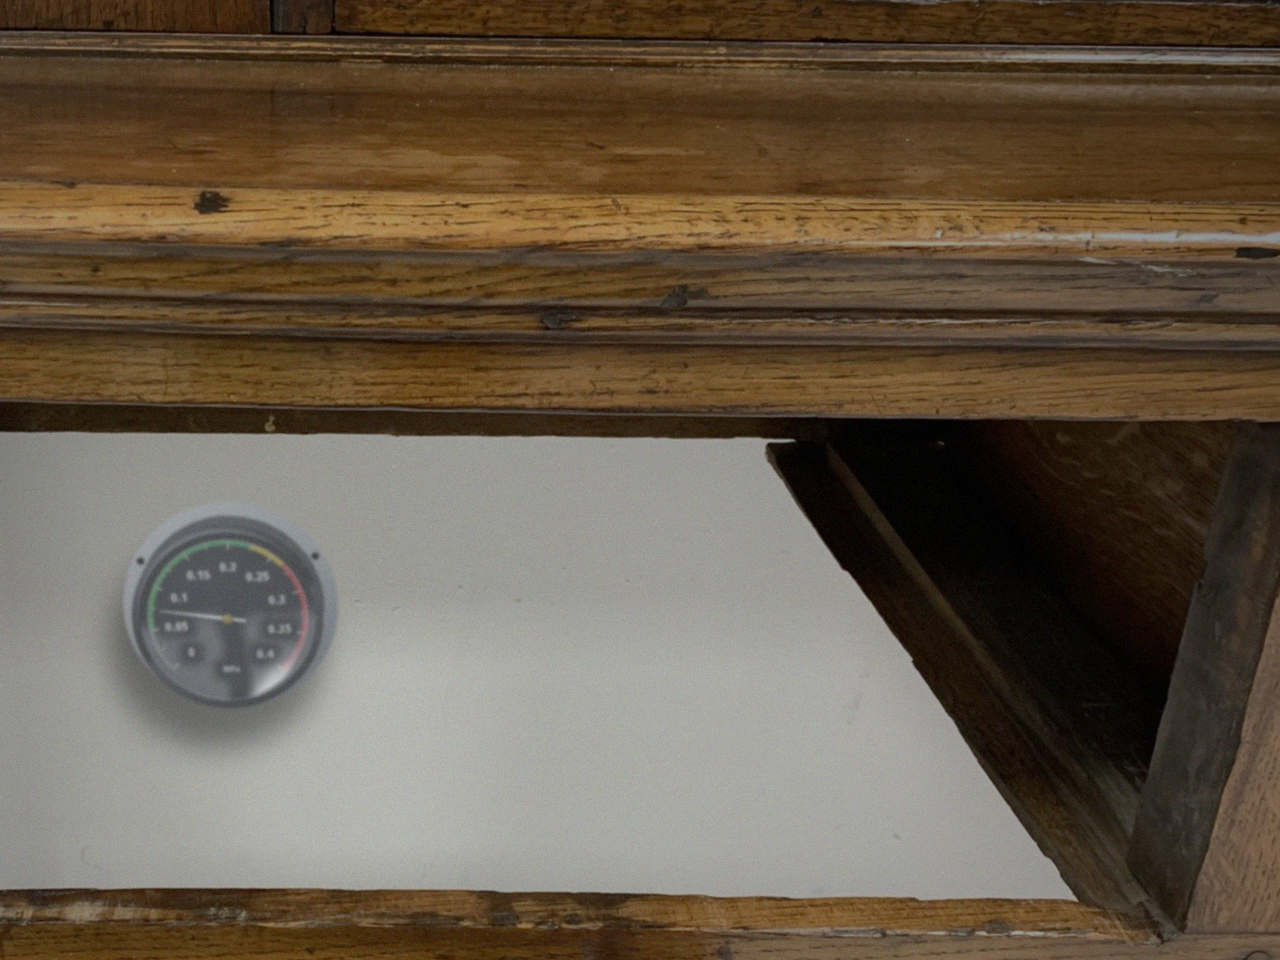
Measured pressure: 0.075 MPa
